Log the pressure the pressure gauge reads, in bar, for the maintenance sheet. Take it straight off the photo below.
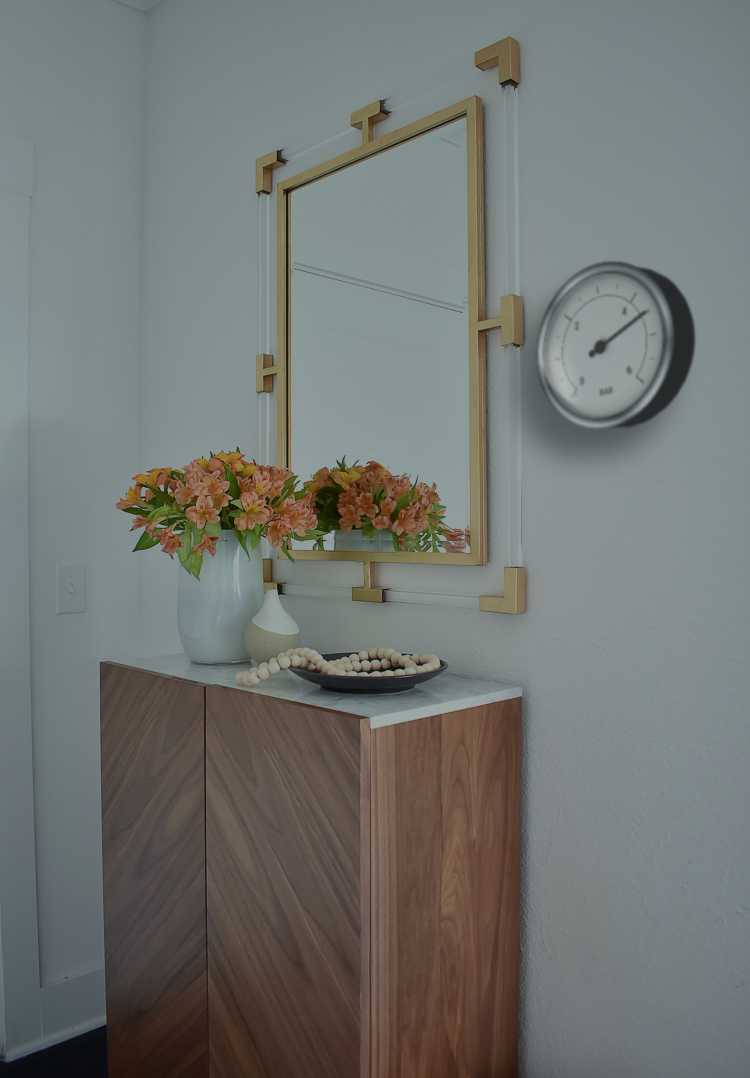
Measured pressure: 4.5 bar
